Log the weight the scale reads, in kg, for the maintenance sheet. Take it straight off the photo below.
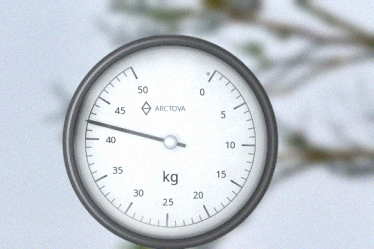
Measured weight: 42 kg
